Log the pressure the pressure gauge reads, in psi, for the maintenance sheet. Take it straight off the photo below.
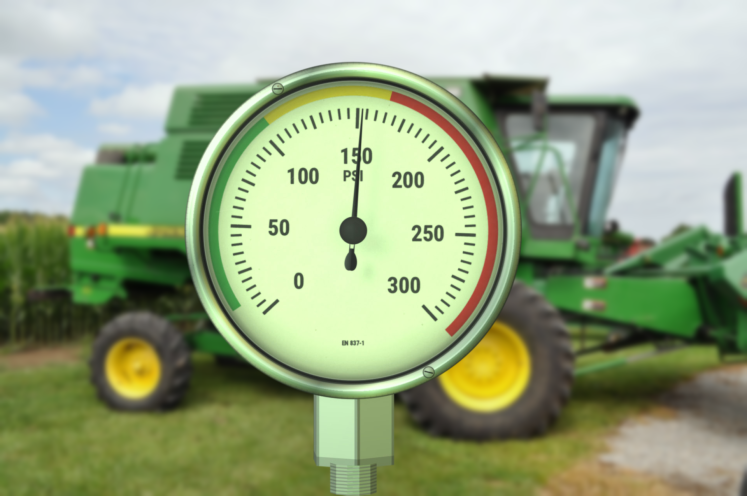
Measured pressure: 152.5 psi
